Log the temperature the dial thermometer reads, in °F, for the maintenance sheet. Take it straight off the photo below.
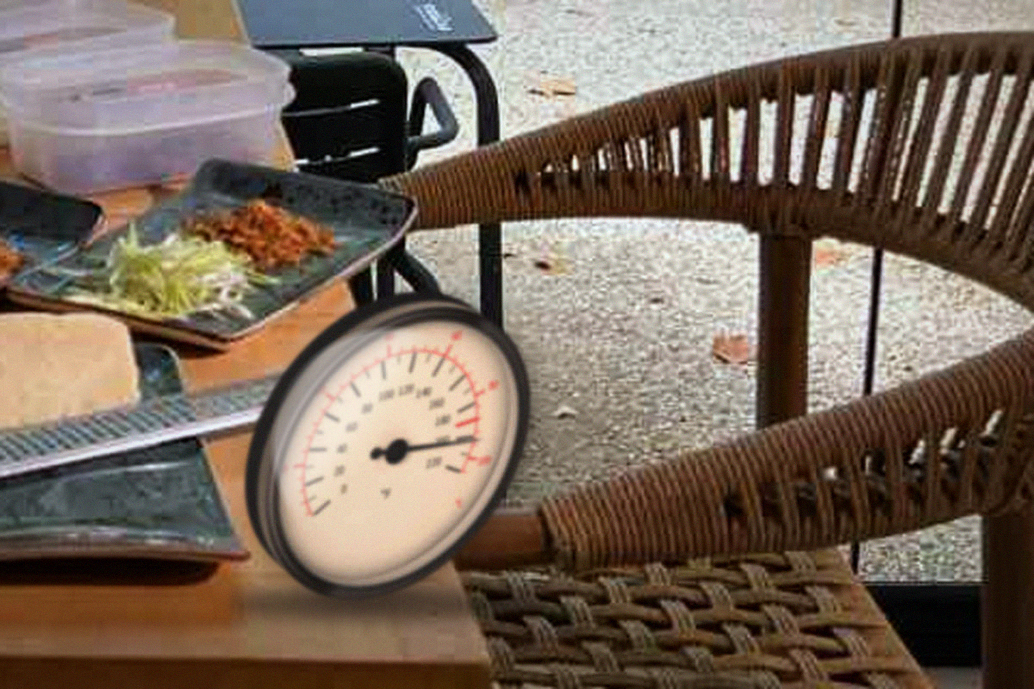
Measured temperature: 200 °F
